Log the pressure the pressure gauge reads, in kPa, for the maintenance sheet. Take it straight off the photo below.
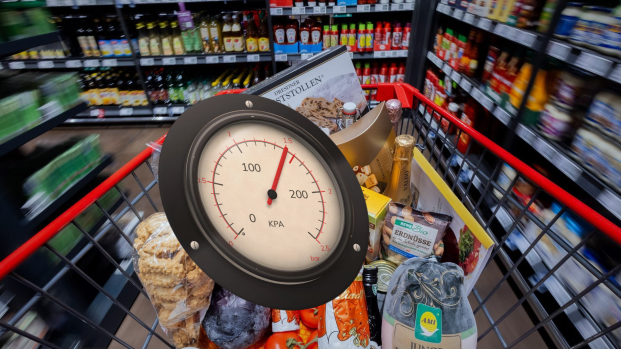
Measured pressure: 150 kPa
